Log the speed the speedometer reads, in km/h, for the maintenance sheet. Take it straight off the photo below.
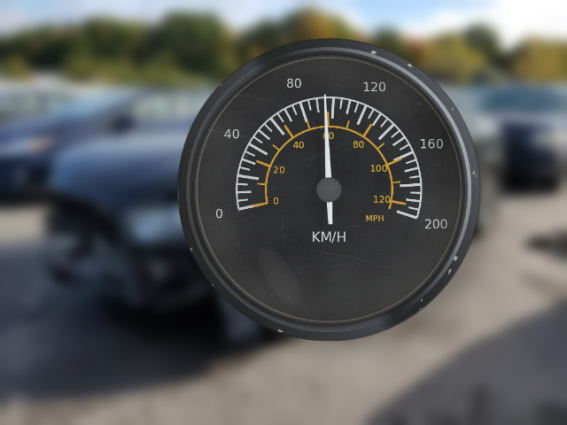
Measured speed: 95 km/h
